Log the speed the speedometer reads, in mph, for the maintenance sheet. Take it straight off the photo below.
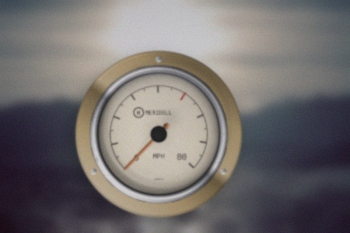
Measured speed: 0 mph
